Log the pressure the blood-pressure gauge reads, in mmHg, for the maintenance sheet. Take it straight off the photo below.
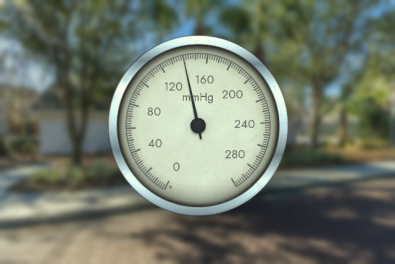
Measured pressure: 140 mmHg
